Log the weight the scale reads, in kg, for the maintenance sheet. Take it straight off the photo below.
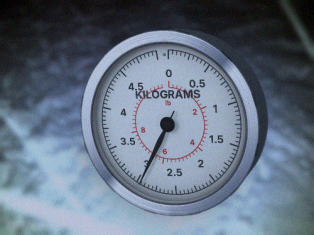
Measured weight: 2.95 kg
